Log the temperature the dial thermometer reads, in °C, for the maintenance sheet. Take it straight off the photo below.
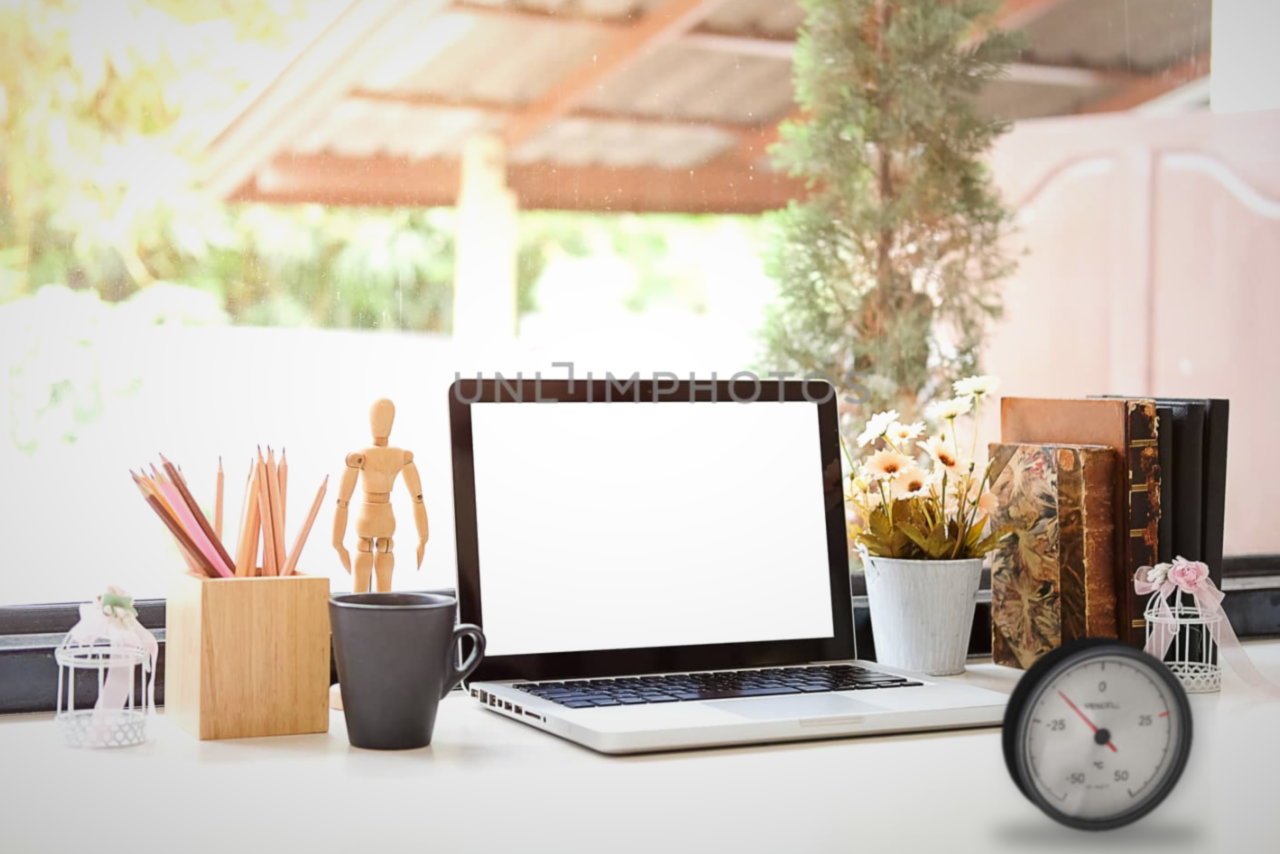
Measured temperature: -15 °C
